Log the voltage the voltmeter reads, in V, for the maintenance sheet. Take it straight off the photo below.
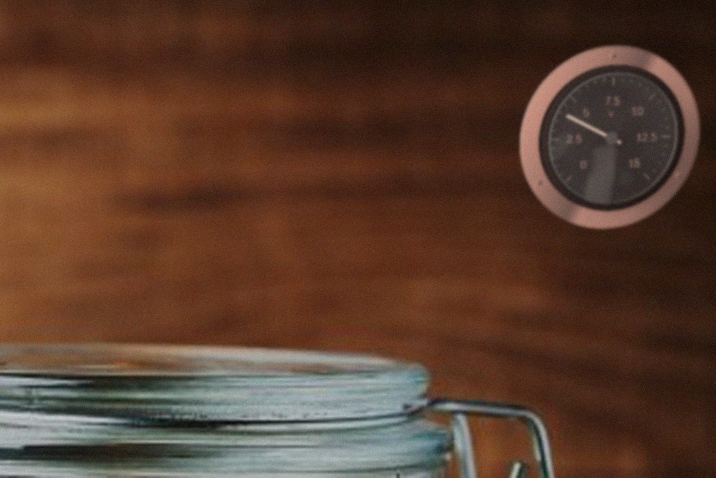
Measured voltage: 4 V
